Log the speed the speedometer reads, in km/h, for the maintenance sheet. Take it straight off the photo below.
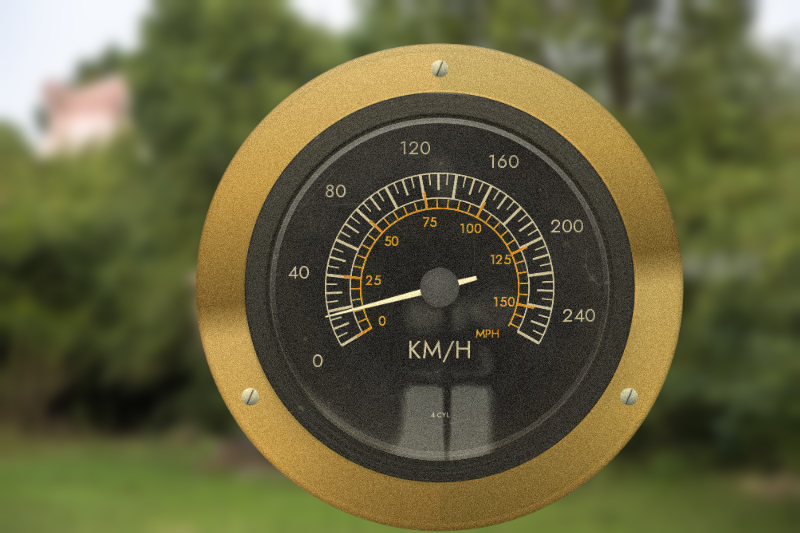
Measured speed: 17.5 km/h
